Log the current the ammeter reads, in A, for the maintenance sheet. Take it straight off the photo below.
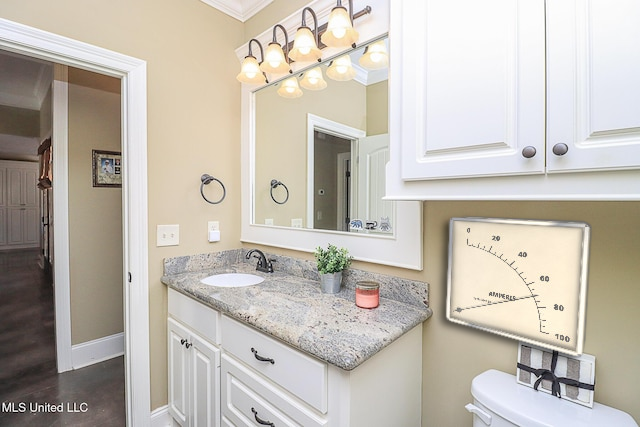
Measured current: 70 A
